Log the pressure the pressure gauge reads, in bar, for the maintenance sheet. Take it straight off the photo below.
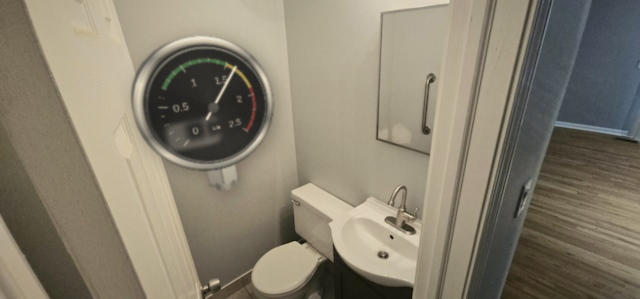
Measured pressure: 1.6 bar
